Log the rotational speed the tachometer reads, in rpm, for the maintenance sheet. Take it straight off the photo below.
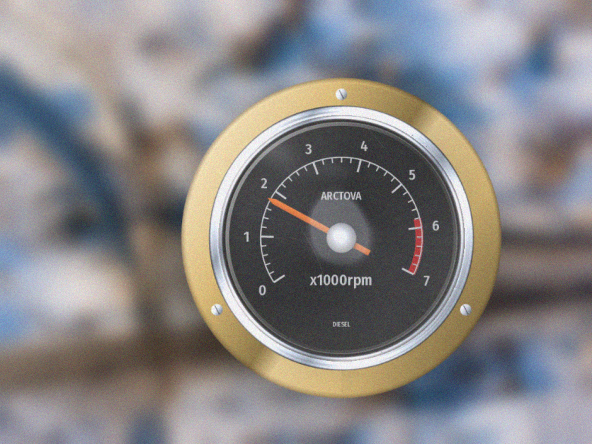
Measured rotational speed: 1800 rpm
